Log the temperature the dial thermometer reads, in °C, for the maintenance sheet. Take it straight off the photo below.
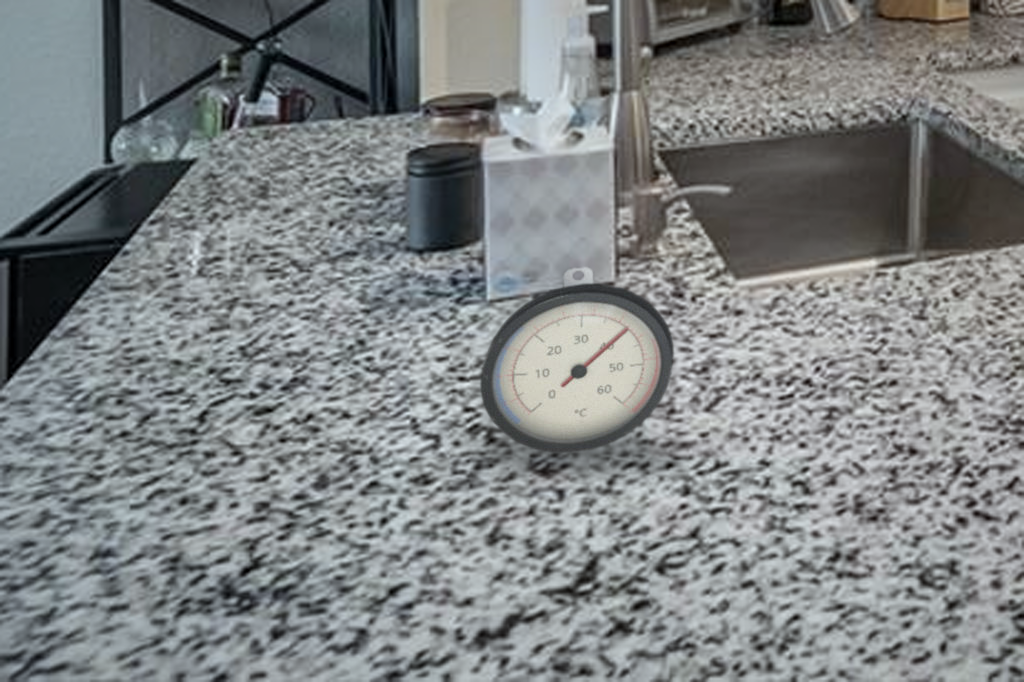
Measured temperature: 40 °C
